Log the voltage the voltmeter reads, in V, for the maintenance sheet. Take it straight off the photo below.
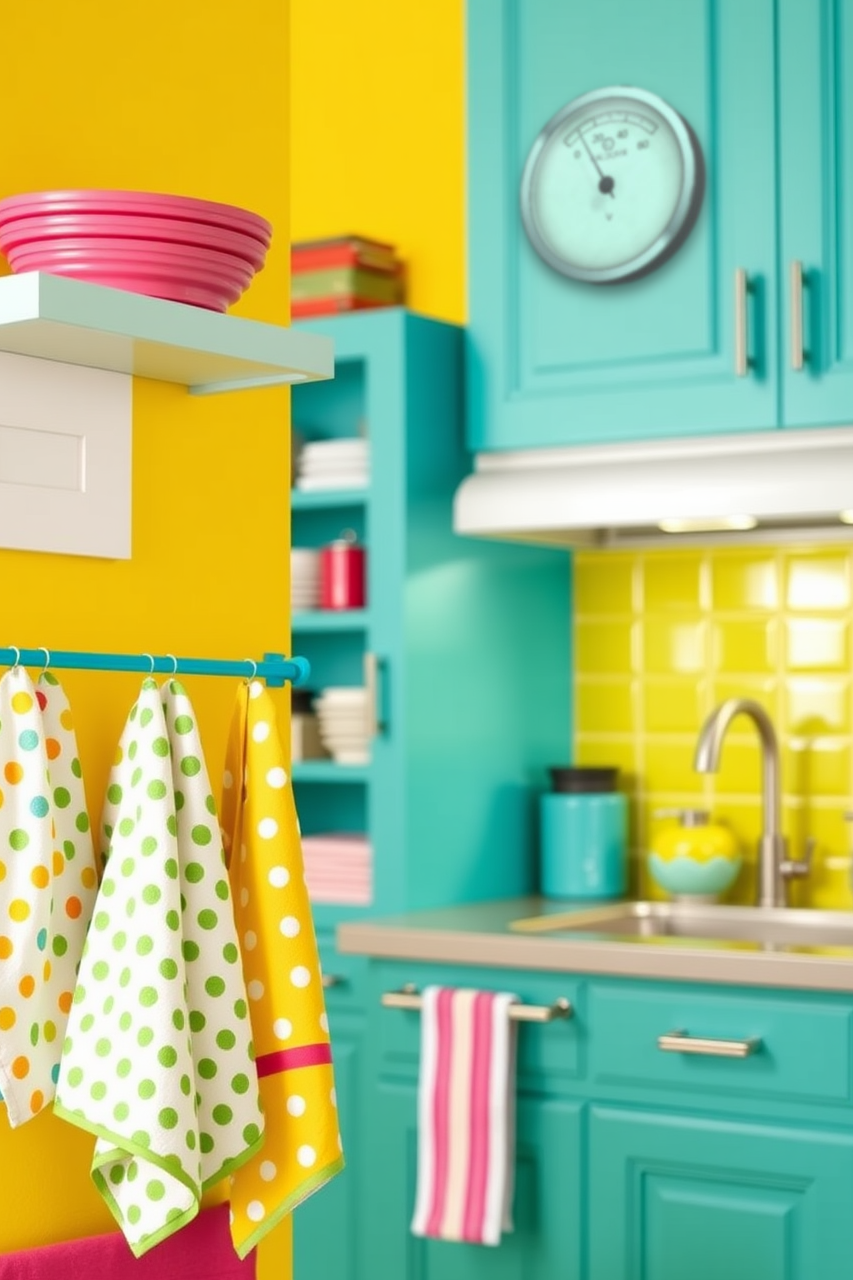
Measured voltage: 10 V
